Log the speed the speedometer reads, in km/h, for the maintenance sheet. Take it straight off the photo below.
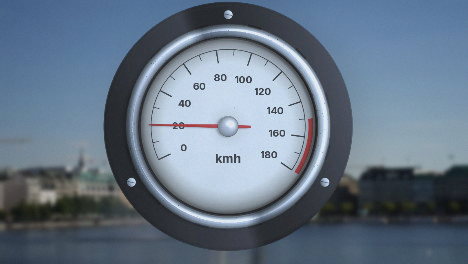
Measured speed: 20 km/h
